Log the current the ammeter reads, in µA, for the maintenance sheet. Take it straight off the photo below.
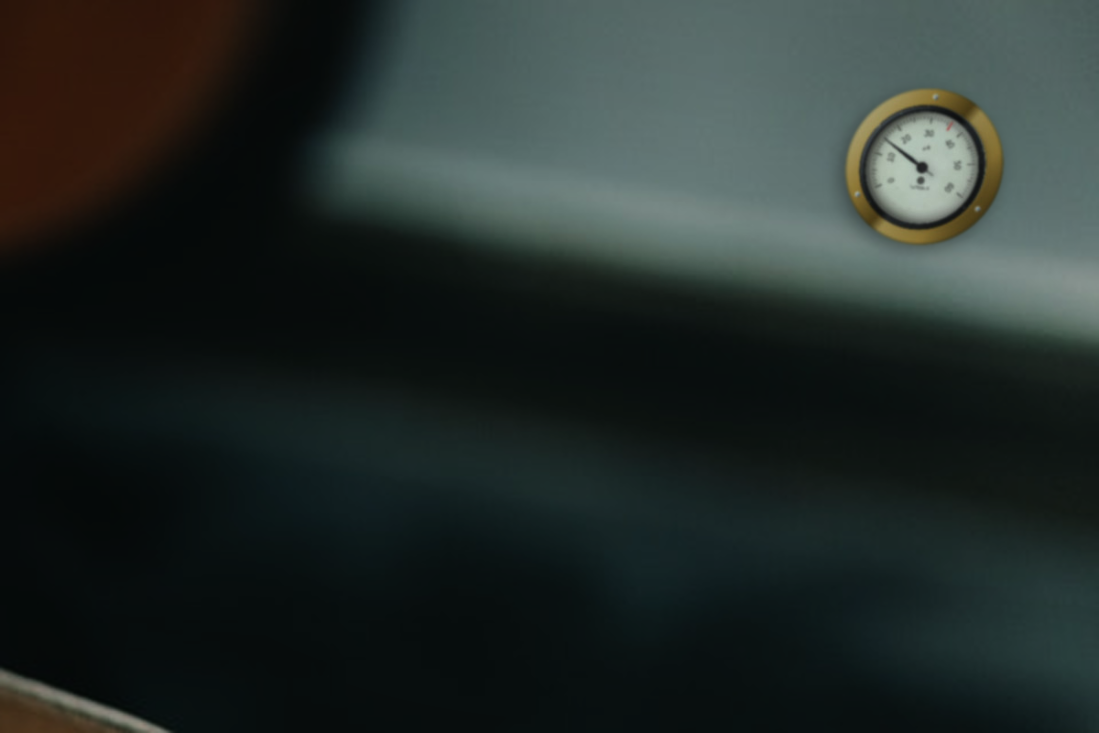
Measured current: 15 µA
